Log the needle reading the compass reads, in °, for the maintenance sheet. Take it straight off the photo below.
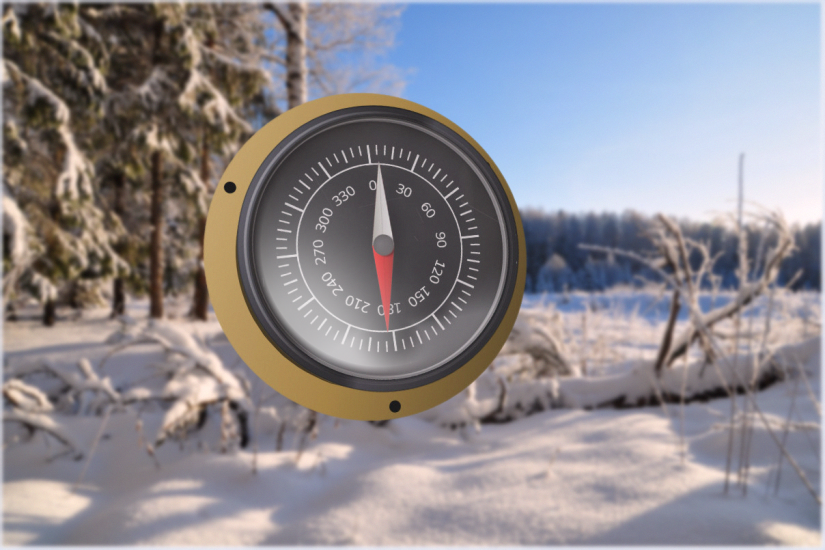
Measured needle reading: 185 °
